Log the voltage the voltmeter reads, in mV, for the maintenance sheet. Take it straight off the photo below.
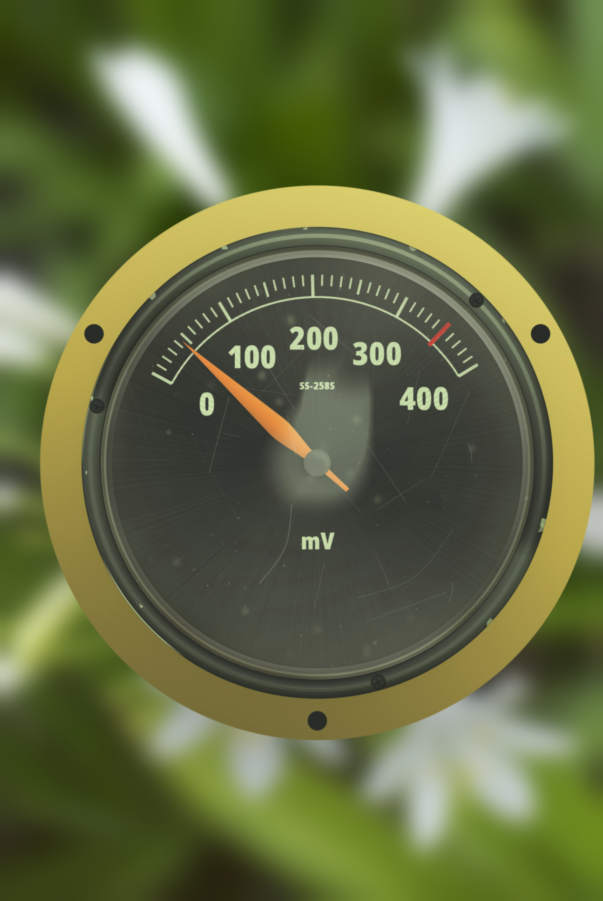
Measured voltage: 45 mV
